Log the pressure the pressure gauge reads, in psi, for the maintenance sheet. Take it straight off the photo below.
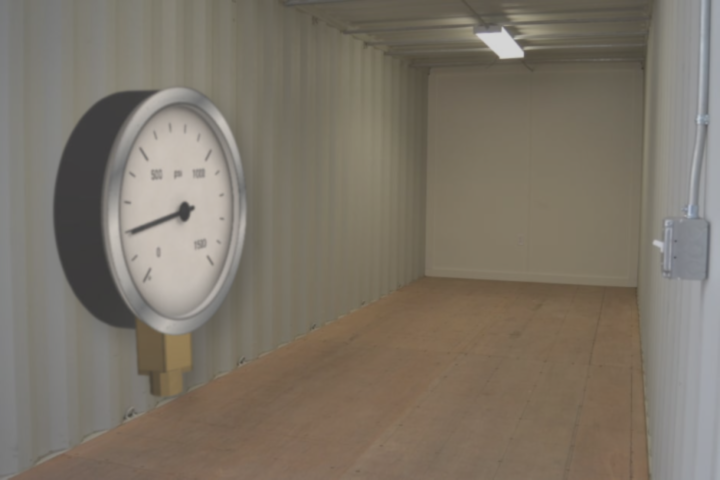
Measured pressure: 200 psi
